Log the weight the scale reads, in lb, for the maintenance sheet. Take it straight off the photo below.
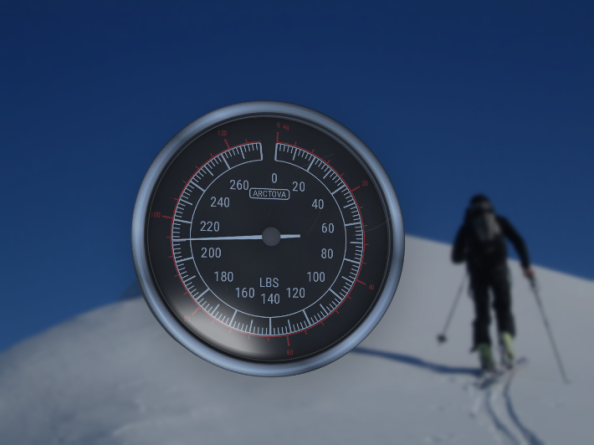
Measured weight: 210 lb
